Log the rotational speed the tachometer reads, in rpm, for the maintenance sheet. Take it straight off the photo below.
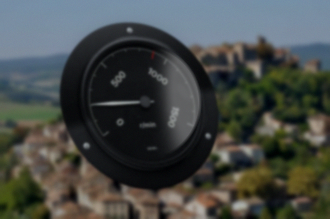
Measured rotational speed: 200 rpm
